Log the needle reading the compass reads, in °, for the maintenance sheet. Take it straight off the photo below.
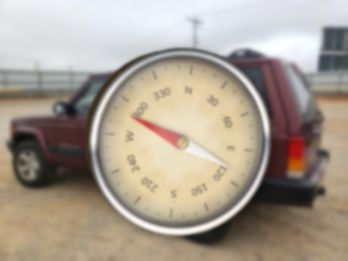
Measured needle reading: 290 °
